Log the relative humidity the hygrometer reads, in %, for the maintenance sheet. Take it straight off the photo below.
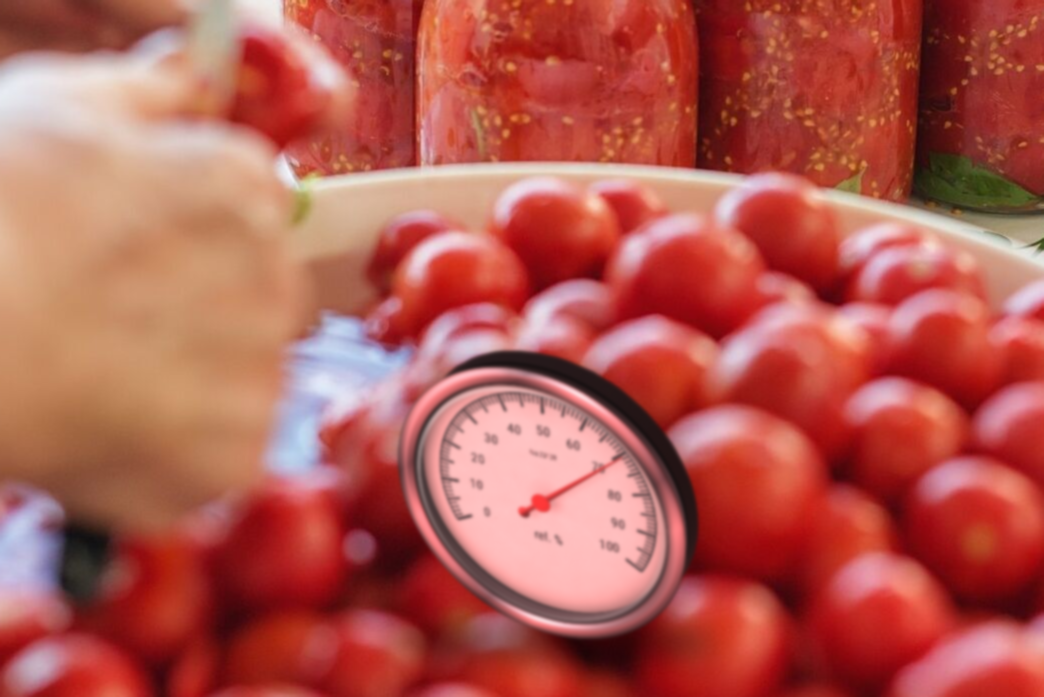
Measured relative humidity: 70 %
